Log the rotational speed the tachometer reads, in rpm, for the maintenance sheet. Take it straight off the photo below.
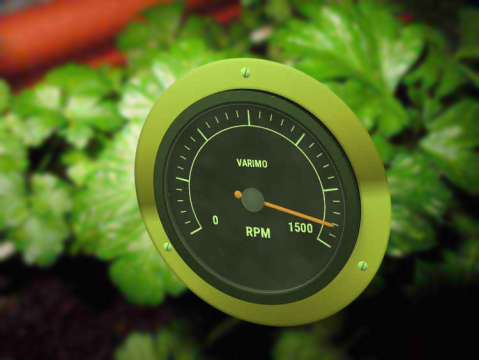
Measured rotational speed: 1400 rpm
